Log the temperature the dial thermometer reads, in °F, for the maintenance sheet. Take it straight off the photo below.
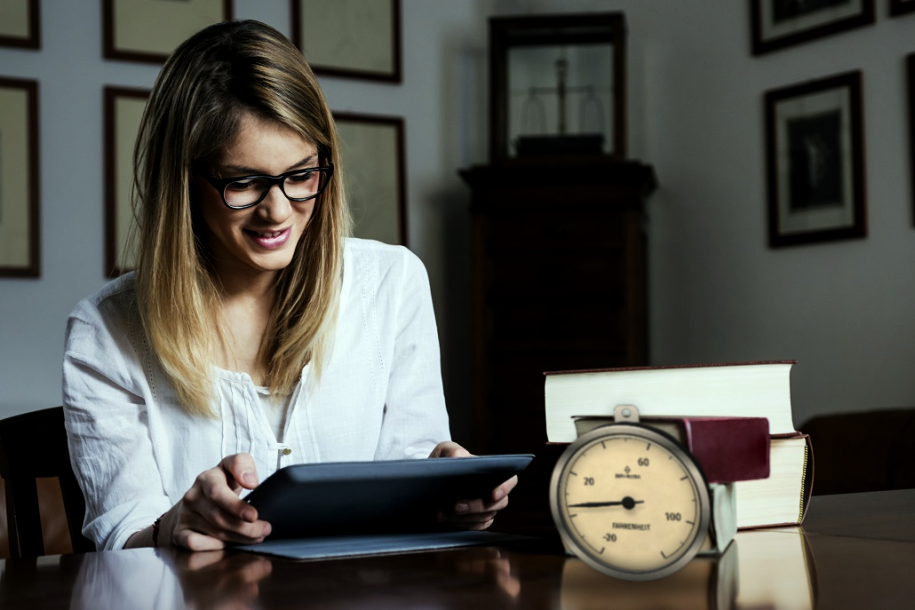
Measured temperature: 5 °F
